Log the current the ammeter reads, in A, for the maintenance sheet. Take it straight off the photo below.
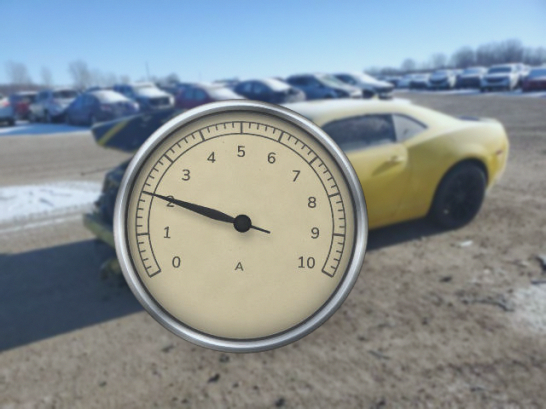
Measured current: 2 A
